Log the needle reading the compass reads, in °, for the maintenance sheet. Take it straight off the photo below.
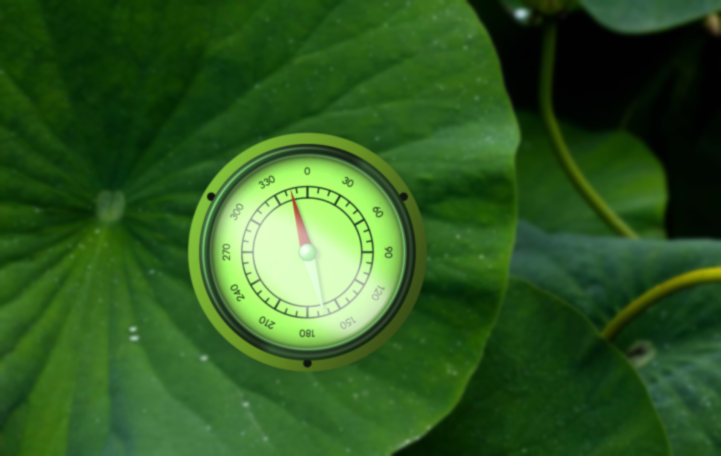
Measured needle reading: 345 °
